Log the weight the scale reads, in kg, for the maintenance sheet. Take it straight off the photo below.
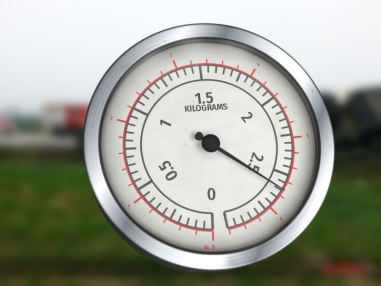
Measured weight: 2.6 kg
